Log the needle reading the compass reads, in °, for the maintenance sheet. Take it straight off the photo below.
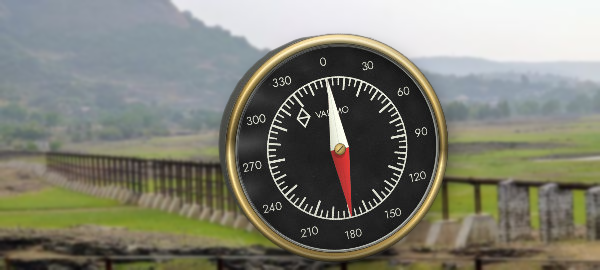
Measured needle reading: 180 °
